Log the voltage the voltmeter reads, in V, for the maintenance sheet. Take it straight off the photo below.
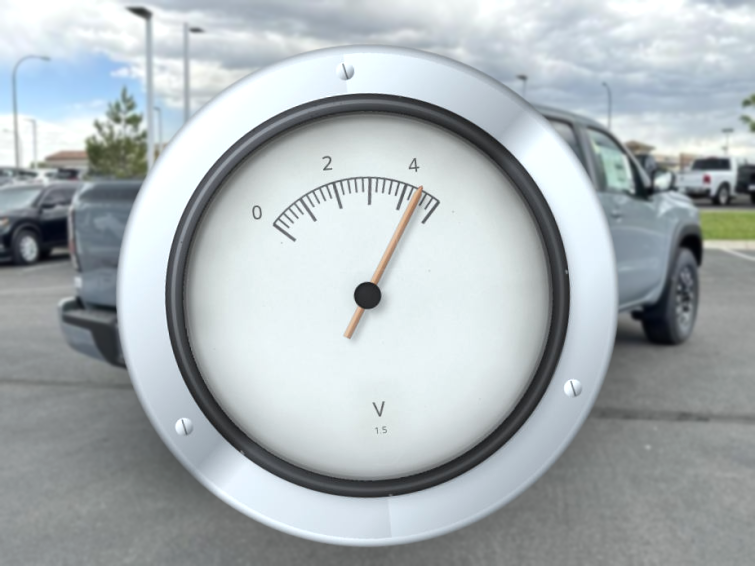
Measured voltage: 4.4 V
